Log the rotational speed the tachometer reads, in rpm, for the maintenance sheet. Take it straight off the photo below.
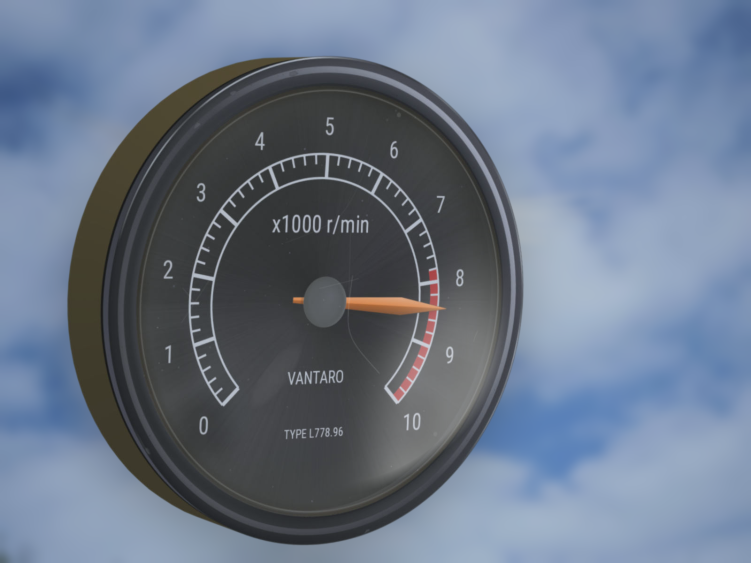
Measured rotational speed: 8400 rpm
